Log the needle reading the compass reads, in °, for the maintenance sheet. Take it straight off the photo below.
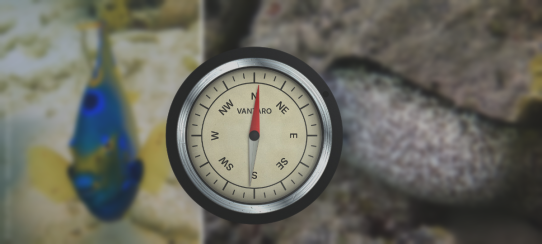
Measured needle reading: 5 °
